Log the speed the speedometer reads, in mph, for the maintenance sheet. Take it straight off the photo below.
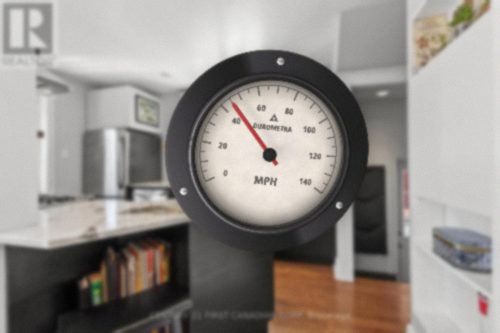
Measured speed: 45 mph
